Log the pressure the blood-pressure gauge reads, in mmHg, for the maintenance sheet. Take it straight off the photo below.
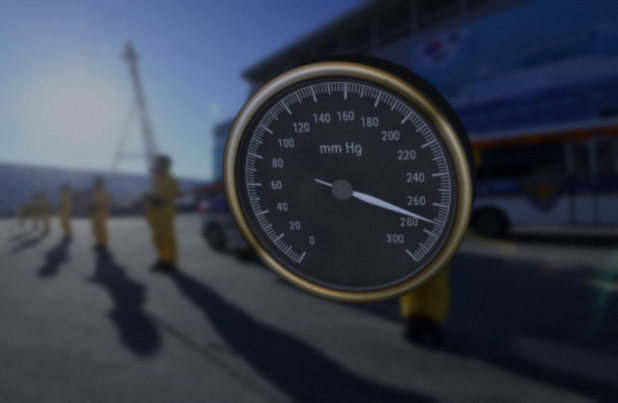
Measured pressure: 270 mmHg
